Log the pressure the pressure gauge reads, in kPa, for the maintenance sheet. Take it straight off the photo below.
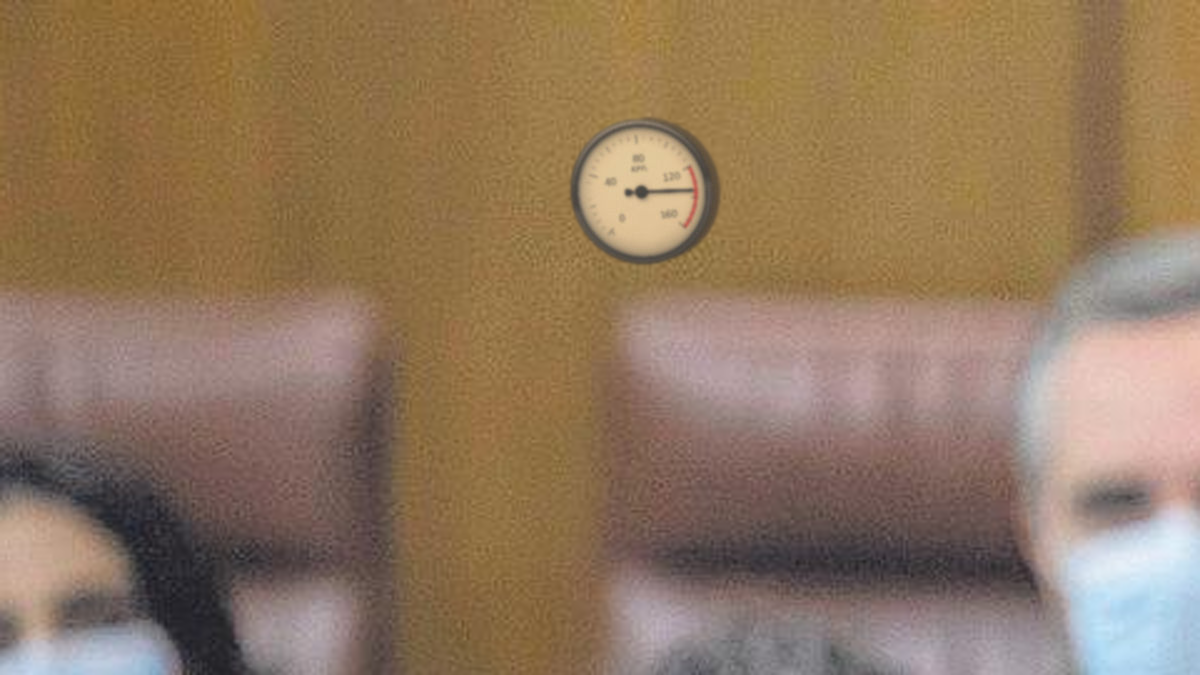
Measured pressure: 135 kPa
